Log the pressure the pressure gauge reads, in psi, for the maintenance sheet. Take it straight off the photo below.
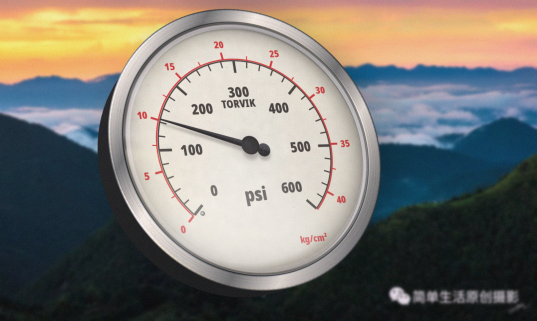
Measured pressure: 140 psi
